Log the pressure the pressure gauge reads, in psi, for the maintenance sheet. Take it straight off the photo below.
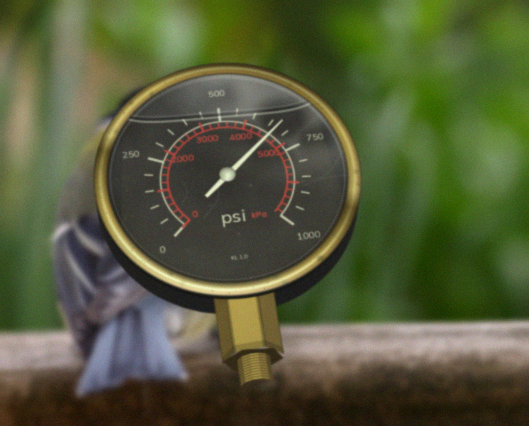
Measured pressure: 675 psi
